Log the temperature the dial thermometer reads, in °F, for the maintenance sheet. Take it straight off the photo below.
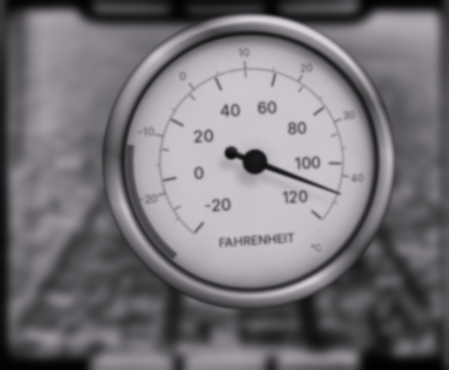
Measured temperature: 110 °F
